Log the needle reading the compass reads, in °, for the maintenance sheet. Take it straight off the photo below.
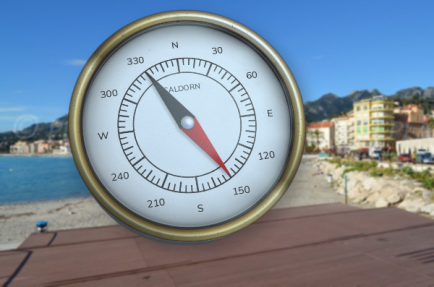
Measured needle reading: 150 °
